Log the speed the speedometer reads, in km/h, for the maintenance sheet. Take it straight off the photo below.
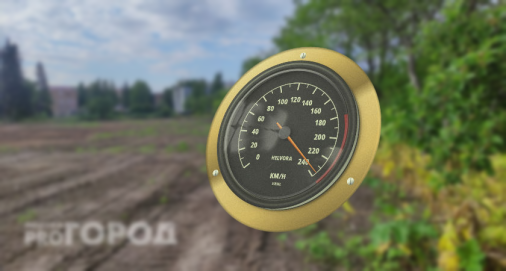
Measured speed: 235 km/h
